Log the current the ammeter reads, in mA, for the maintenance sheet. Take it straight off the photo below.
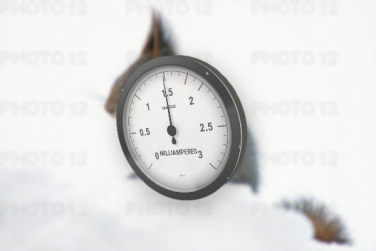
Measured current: 1.5 mA
